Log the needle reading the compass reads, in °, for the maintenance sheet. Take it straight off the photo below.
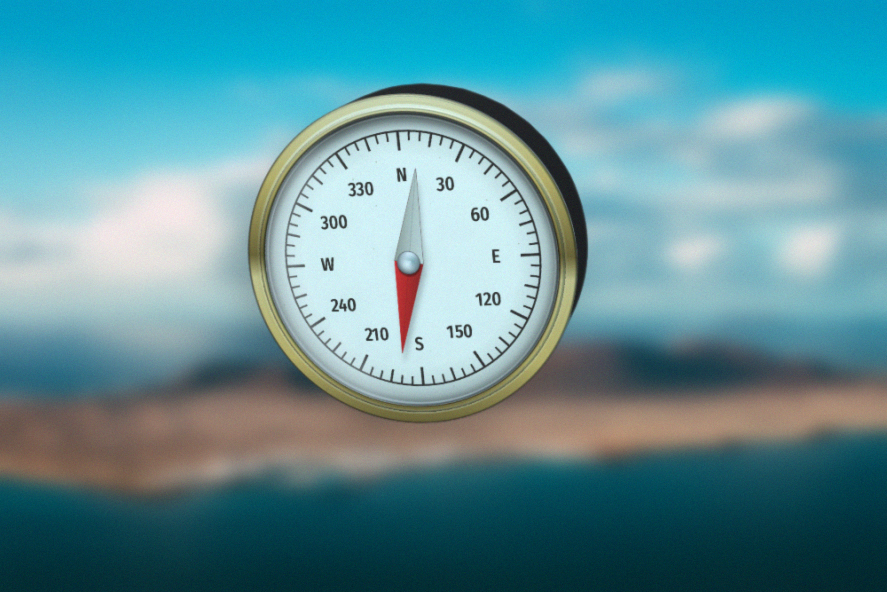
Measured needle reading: 190 °
